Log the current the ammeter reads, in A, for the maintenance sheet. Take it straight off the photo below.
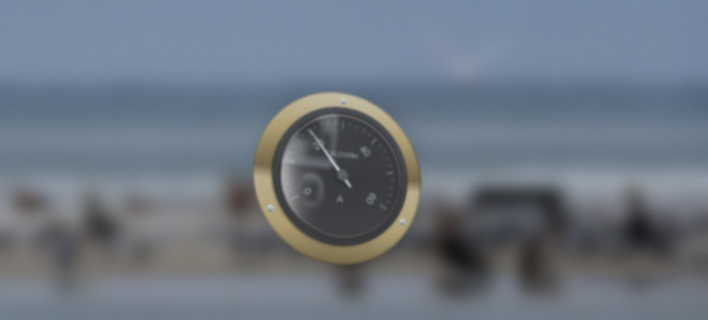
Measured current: 20 A
